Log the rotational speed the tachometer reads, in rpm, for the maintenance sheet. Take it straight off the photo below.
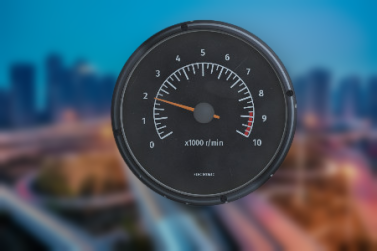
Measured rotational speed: 2000 rpm
